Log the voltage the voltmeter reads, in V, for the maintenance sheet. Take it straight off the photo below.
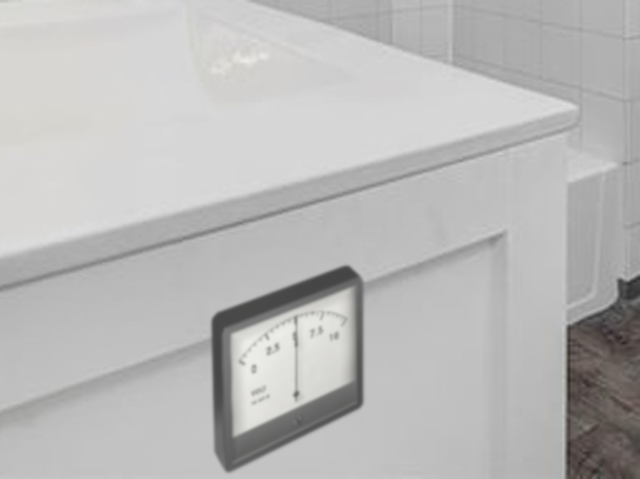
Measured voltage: 5 V
